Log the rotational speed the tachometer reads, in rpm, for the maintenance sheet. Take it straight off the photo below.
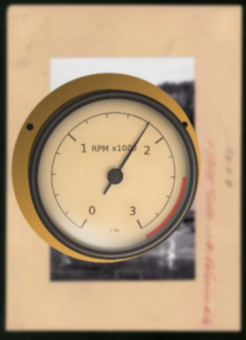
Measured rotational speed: 1800 rpm
